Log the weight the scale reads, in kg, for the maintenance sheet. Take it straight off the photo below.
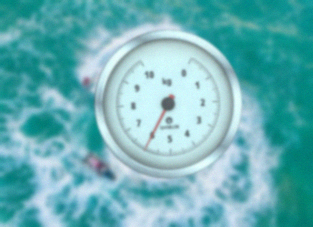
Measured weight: 6 kg
